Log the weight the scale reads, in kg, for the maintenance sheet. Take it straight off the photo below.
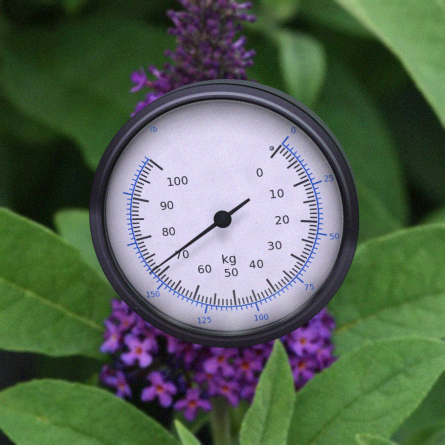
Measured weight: 72 kg
